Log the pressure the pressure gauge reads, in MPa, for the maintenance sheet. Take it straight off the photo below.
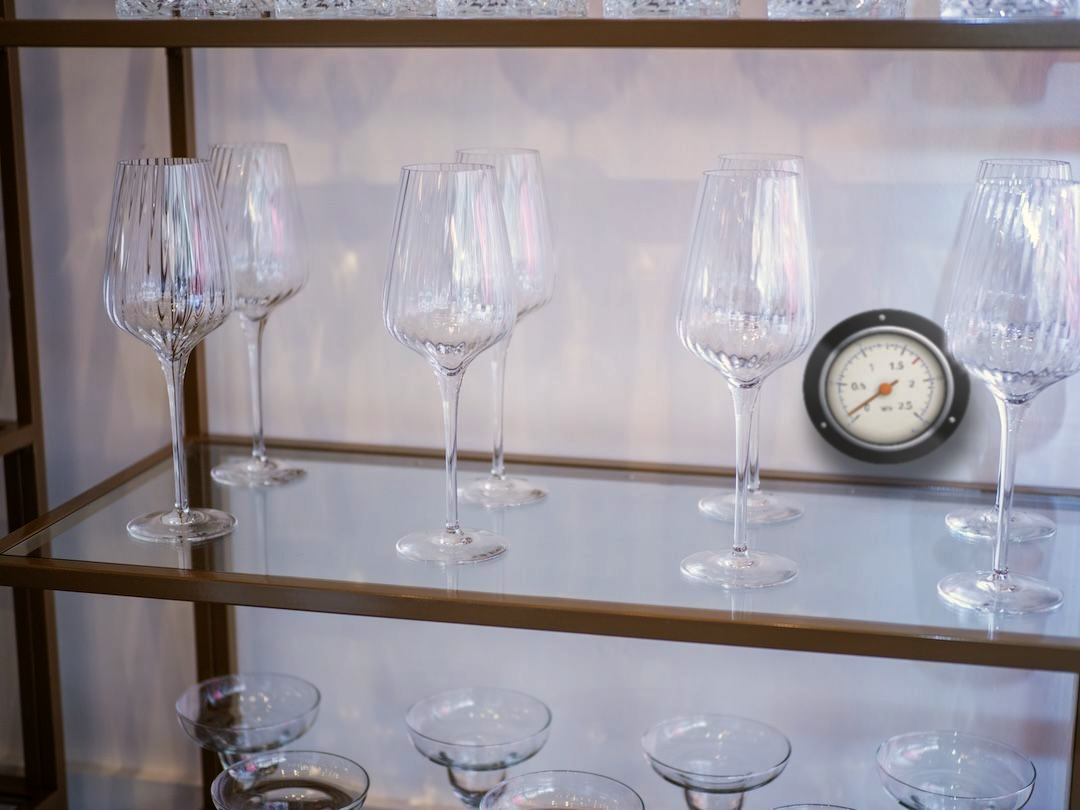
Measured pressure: 0.1 MPa
